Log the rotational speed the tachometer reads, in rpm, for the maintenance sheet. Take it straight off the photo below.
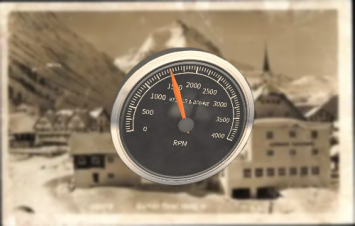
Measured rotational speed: 1500 rpm
